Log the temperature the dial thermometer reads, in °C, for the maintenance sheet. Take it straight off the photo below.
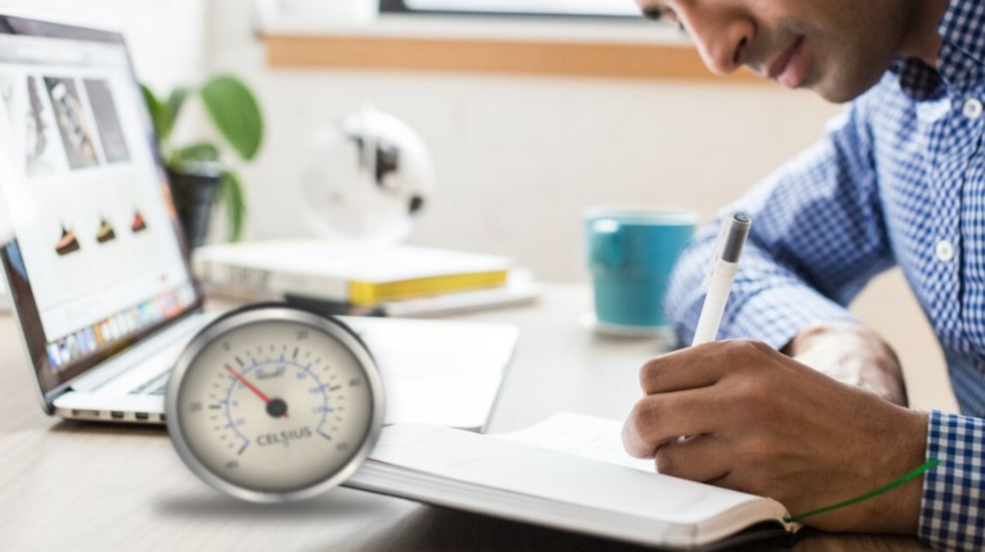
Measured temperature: -4 °C
